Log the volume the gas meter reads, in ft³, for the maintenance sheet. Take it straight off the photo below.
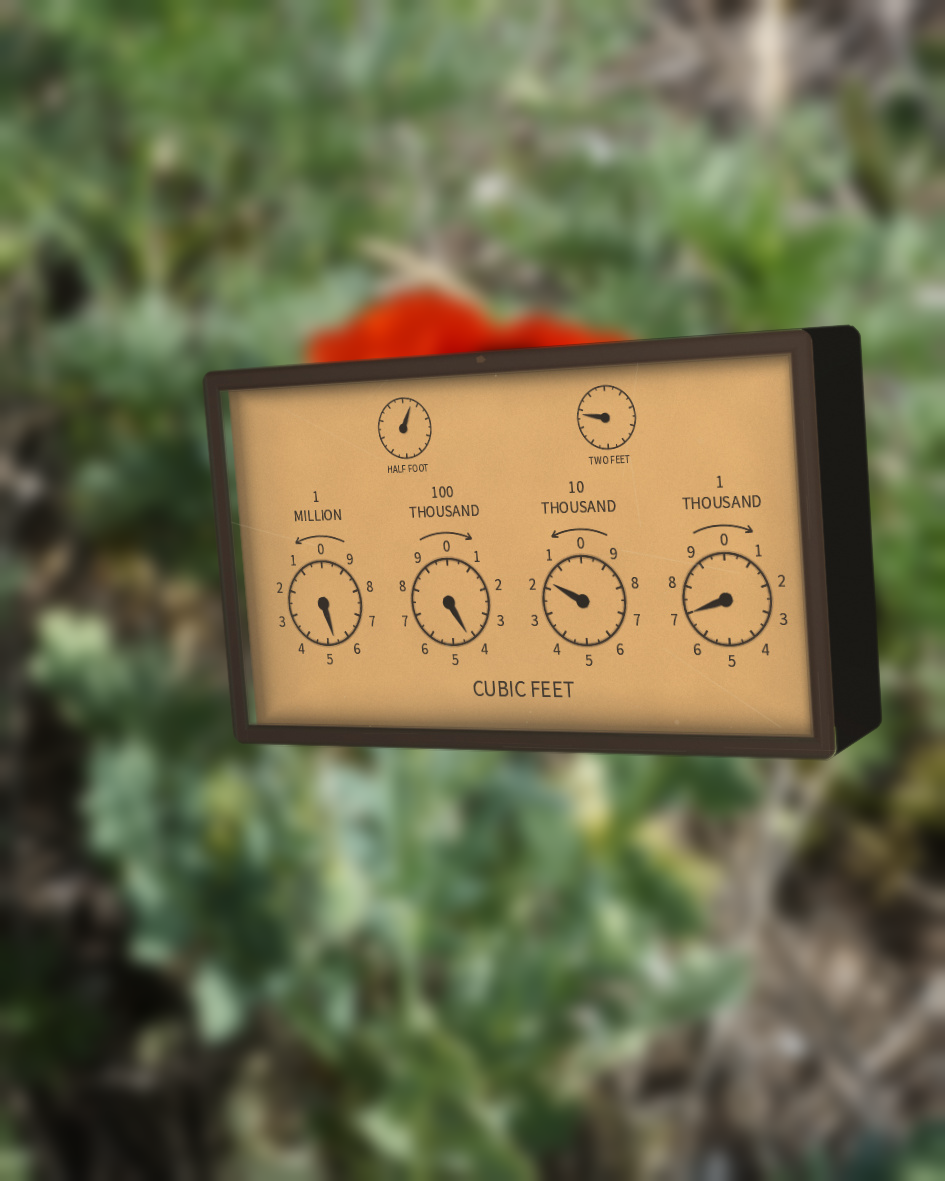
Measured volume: 541700 ft³
